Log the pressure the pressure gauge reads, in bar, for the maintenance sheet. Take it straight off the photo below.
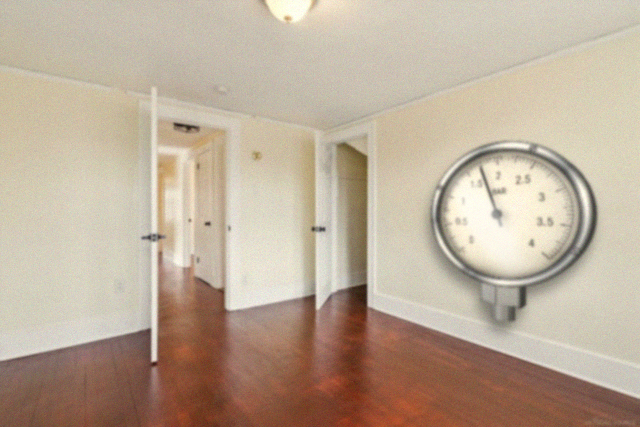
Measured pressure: 1.75 bar
